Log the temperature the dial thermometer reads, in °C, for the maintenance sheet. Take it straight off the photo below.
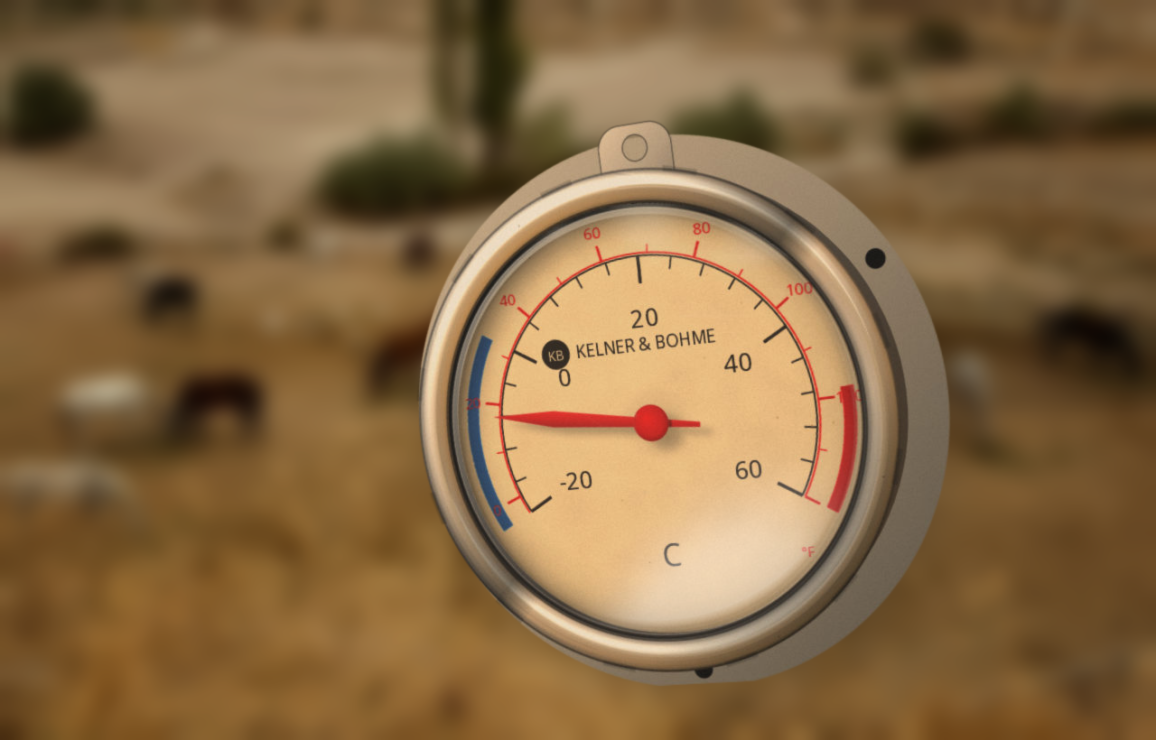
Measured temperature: -8 °C
